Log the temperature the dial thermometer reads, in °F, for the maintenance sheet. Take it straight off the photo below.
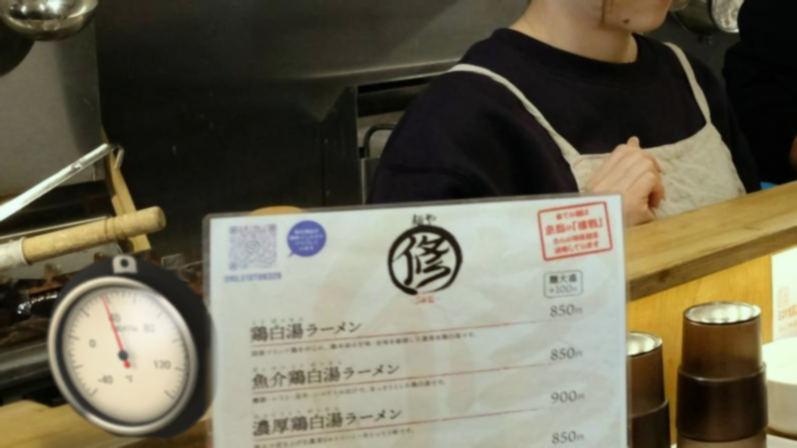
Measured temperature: 40 °F
